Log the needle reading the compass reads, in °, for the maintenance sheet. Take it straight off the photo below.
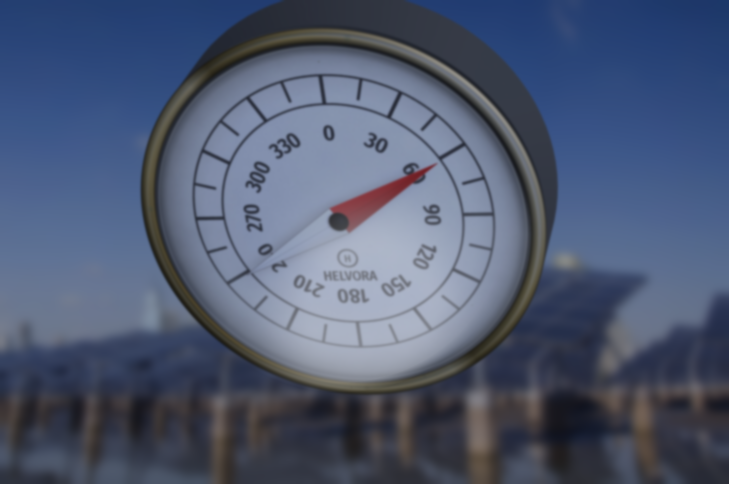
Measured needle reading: 60 °
